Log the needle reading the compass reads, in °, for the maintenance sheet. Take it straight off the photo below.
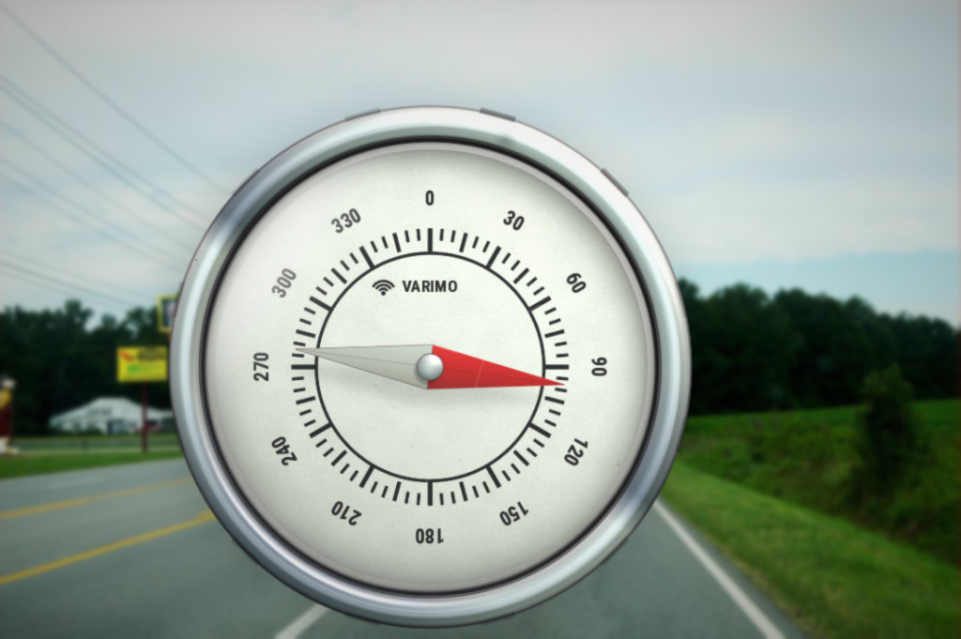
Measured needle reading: 97.5 °
